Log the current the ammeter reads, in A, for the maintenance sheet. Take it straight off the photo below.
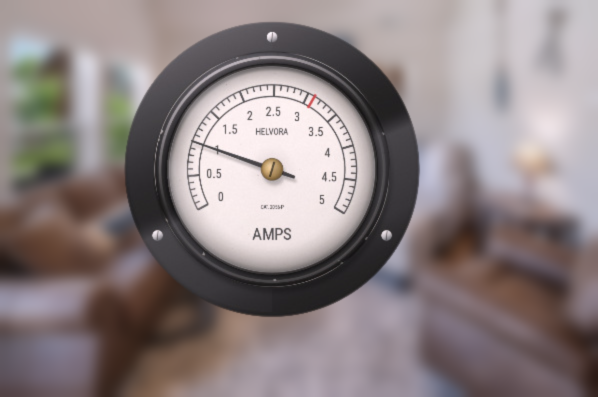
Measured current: 1 A
